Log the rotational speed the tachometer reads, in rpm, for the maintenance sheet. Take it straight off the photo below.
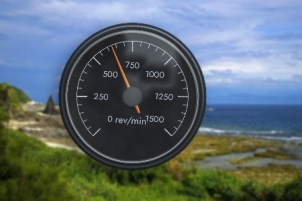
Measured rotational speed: 625 rpm
